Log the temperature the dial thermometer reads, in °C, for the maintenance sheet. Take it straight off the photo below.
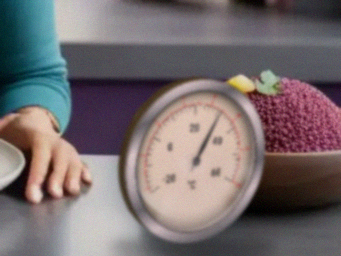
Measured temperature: 30 °C
